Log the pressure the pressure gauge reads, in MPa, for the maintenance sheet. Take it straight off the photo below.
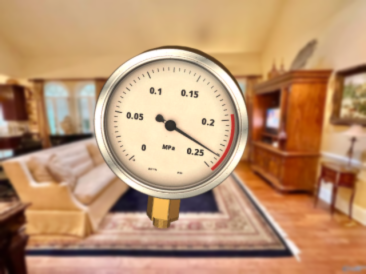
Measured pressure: 0.235 MPa
